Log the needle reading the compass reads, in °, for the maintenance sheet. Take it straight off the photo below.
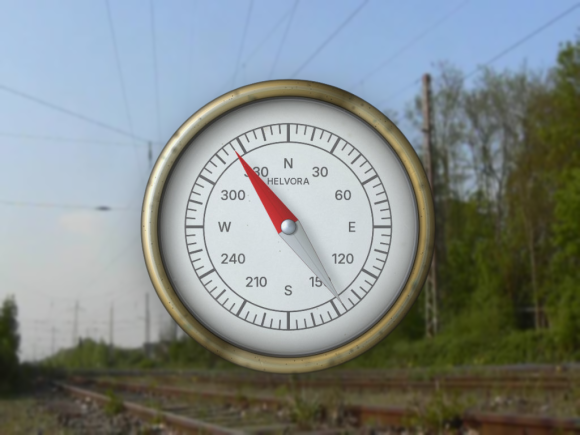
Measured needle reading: 325 °
